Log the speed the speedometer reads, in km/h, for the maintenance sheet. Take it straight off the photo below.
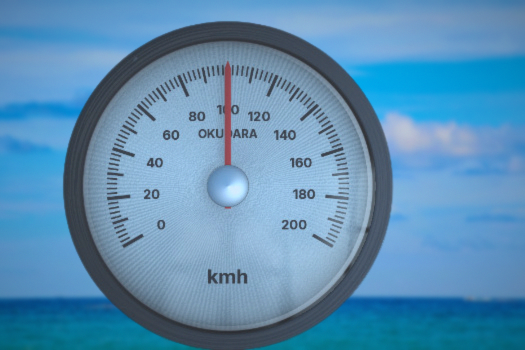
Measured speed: 100 km/h
